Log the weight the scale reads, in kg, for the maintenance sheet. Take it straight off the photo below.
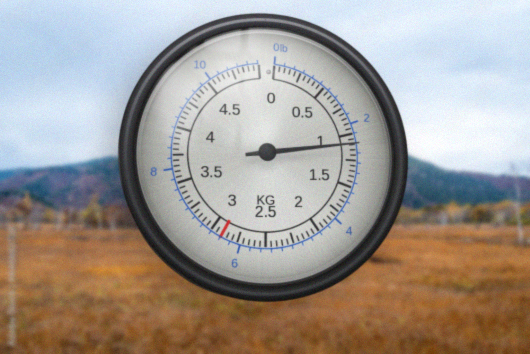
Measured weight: 1.1 kg
